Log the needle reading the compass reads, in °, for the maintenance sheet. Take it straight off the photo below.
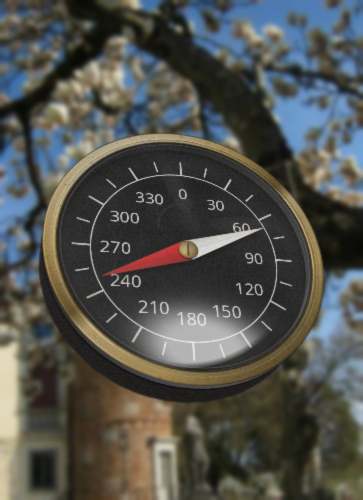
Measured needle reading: 247.5 °
